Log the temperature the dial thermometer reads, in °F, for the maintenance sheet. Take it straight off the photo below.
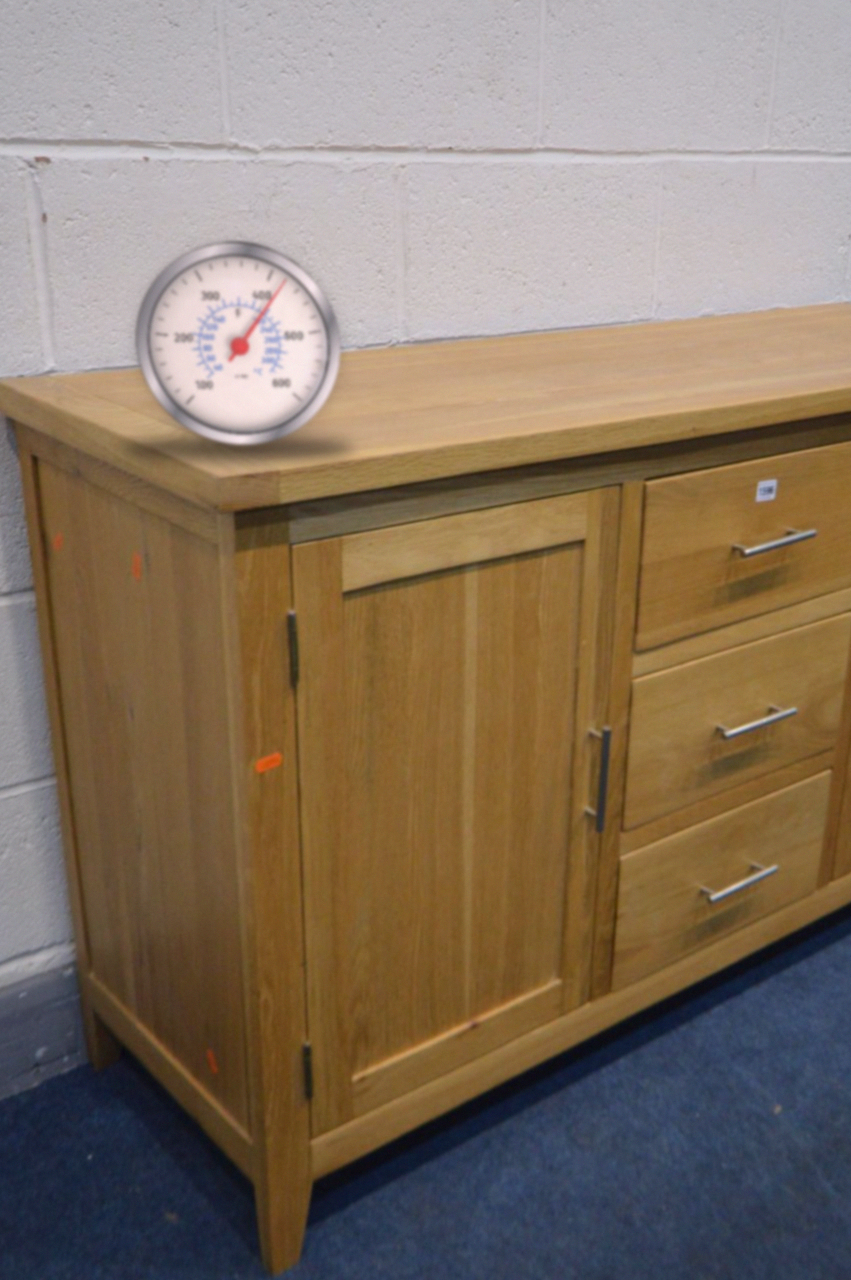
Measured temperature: 420 °F
